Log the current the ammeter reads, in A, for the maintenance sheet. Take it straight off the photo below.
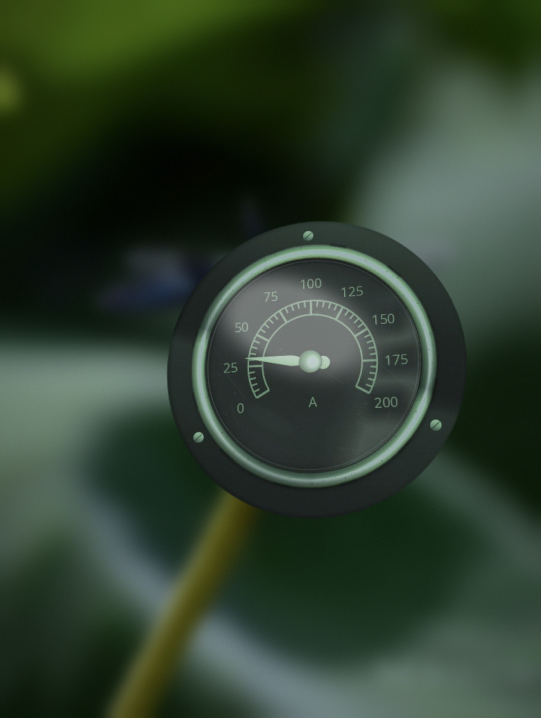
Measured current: 30 A
